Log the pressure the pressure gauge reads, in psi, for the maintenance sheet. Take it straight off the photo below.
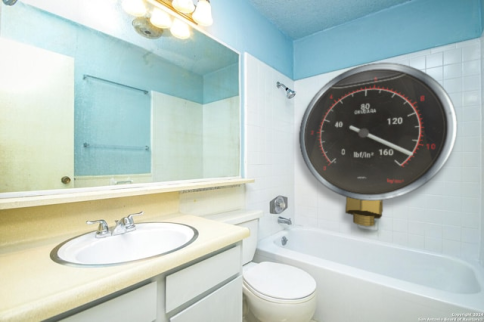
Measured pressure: 150 psi
